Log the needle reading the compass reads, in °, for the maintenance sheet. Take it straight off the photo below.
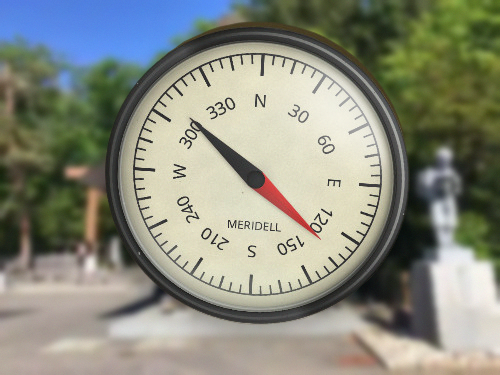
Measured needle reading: 130 °
